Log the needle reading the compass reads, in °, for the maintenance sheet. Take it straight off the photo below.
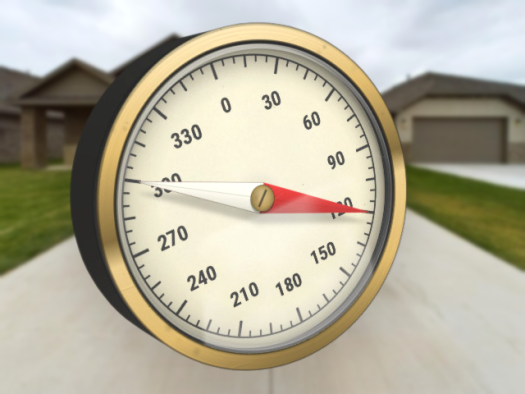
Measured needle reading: 120 °
